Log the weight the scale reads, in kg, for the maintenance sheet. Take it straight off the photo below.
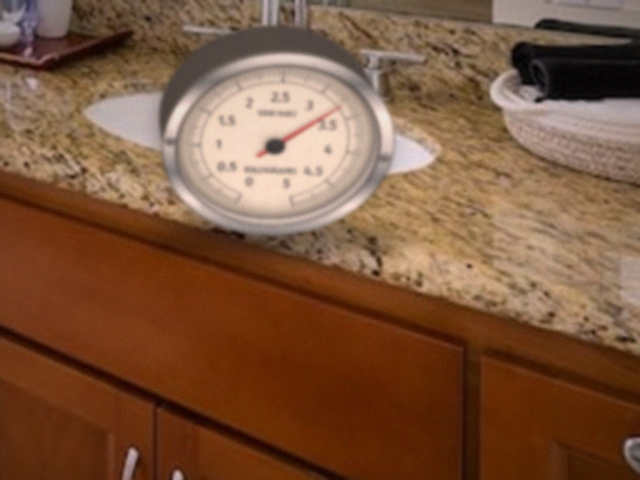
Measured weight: 3.25 kg
